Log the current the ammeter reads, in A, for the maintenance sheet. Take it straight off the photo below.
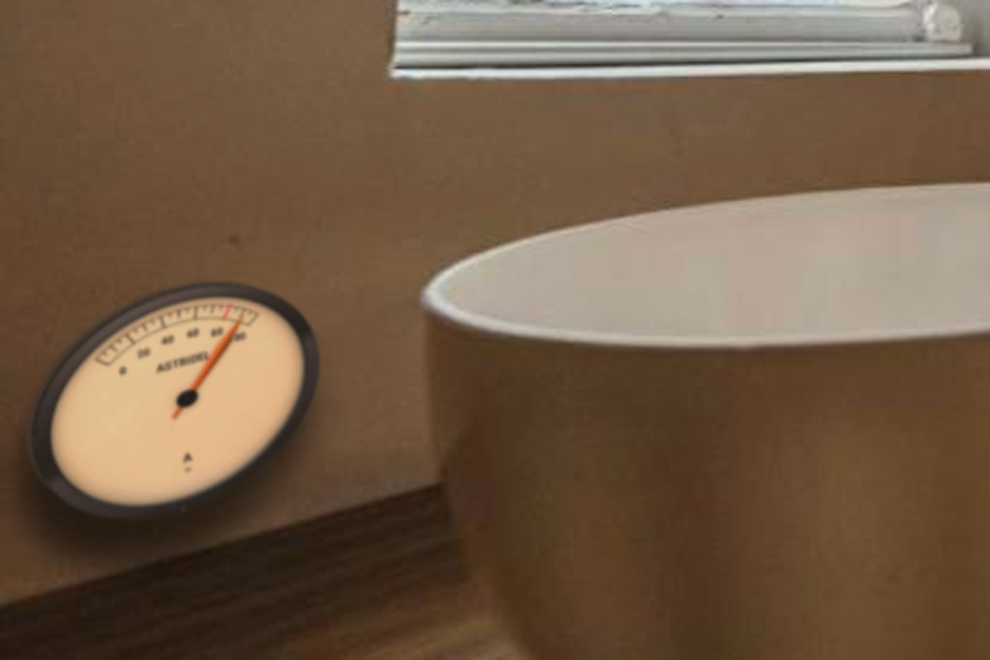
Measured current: 90 A
